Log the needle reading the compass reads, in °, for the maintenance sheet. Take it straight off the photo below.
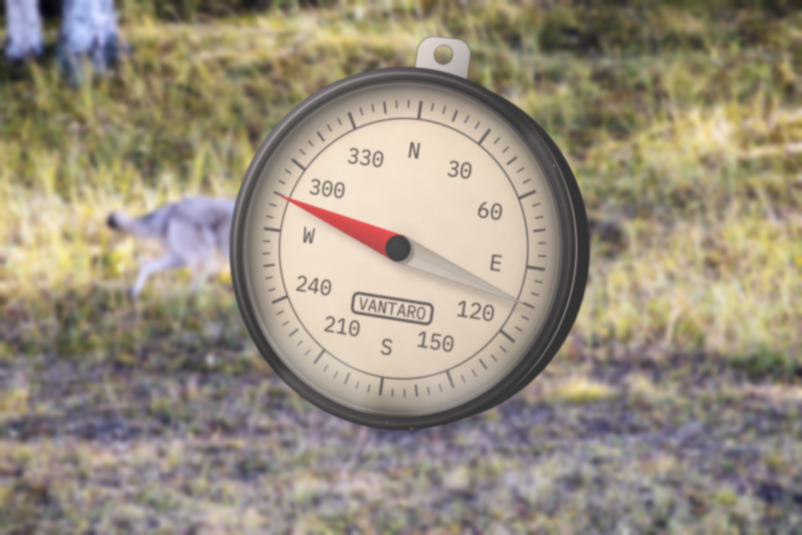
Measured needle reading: 285 °
